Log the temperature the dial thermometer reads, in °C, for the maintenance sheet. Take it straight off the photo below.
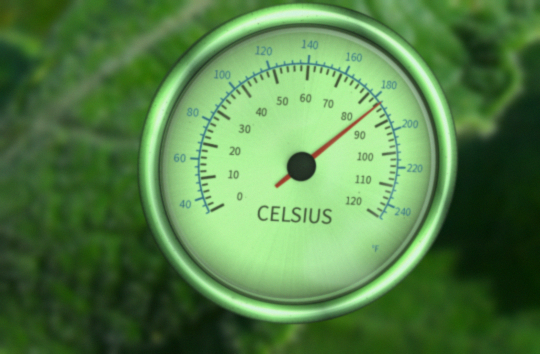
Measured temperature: 84 °C
